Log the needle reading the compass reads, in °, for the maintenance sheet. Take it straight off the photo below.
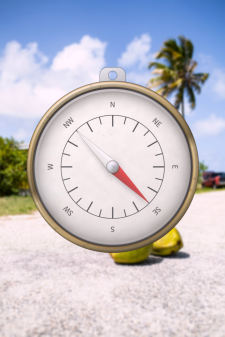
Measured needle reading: 135 °
